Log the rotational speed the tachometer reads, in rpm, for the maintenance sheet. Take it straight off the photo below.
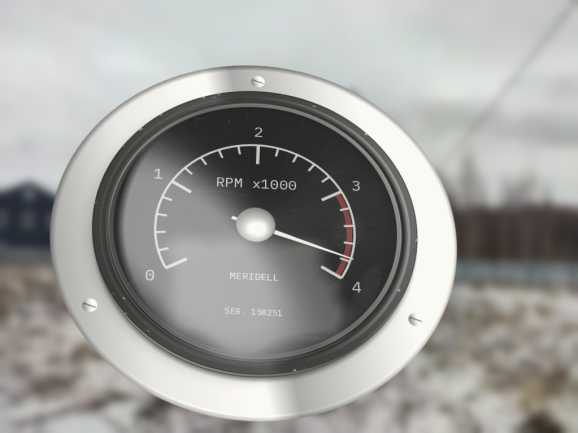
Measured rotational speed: 3800 rpm
